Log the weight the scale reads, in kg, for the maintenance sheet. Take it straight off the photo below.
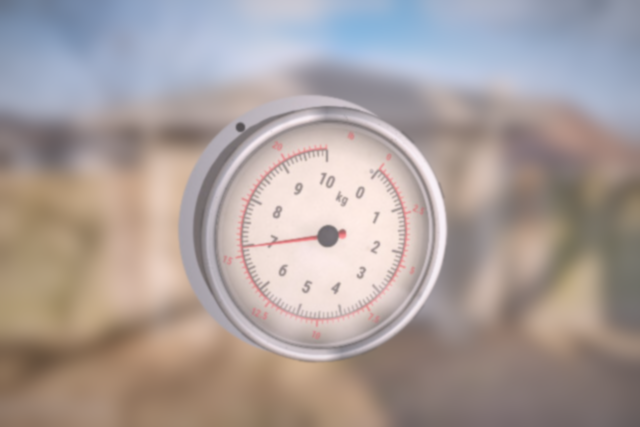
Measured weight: 7 kg
